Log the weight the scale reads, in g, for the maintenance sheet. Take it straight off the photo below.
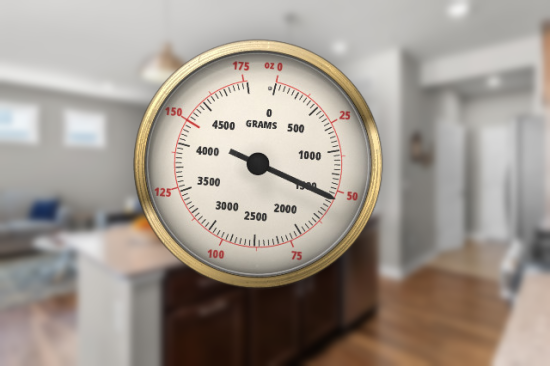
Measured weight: 1500 g
